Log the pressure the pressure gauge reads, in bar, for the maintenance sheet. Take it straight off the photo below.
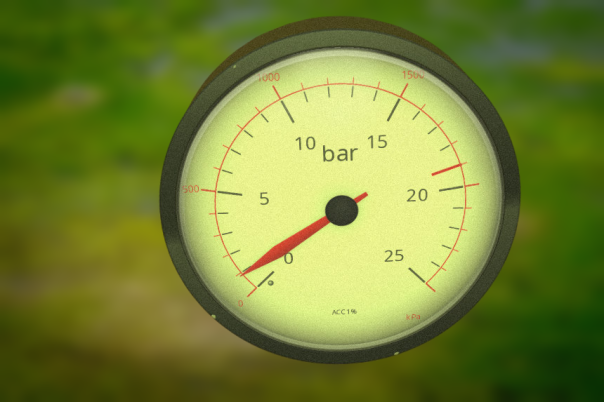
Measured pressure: 1 bar
